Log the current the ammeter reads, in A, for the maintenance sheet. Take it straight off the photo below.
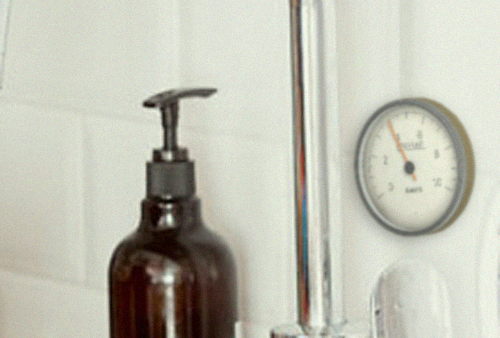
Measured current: 4 A
